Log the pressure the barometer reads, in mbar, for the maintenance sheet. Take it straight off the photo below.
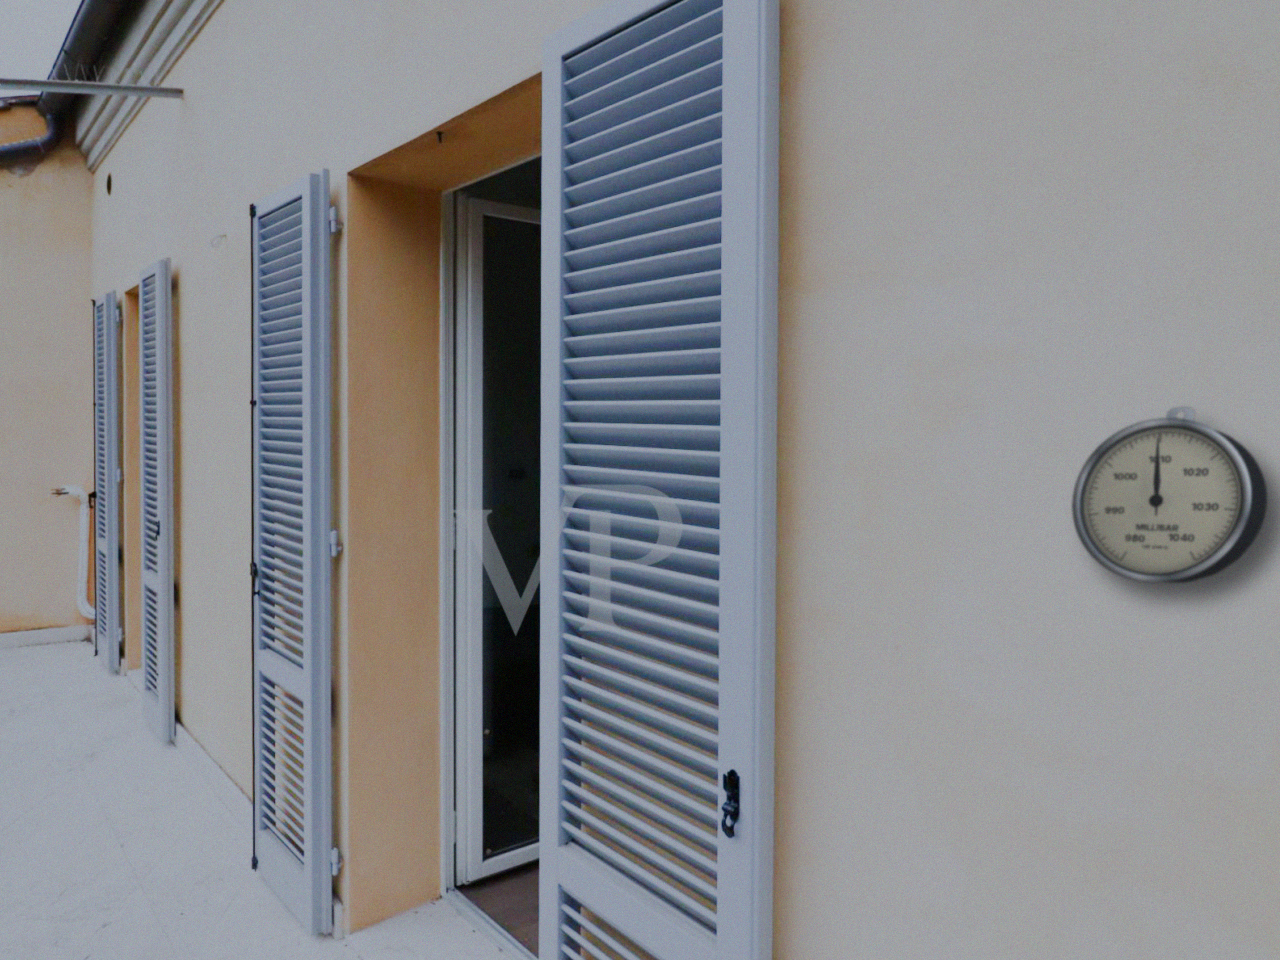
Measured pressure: 1010 mbar
